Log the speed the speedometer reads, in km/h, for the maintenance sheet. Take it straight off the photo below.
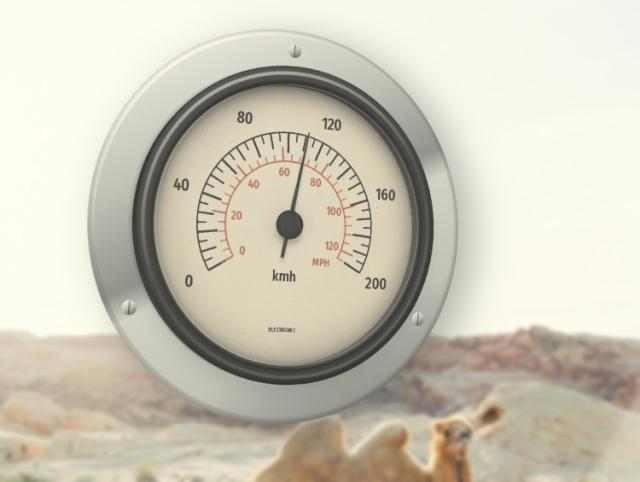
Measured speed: 110 km/h
